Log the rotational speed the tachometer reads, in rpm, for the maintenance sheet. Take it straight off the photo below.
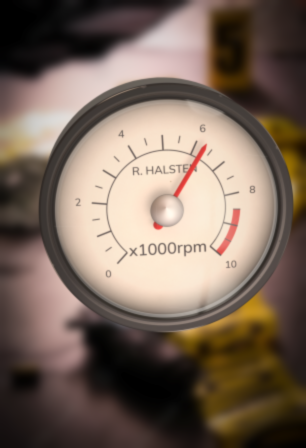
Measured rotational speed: 6250 rpm
